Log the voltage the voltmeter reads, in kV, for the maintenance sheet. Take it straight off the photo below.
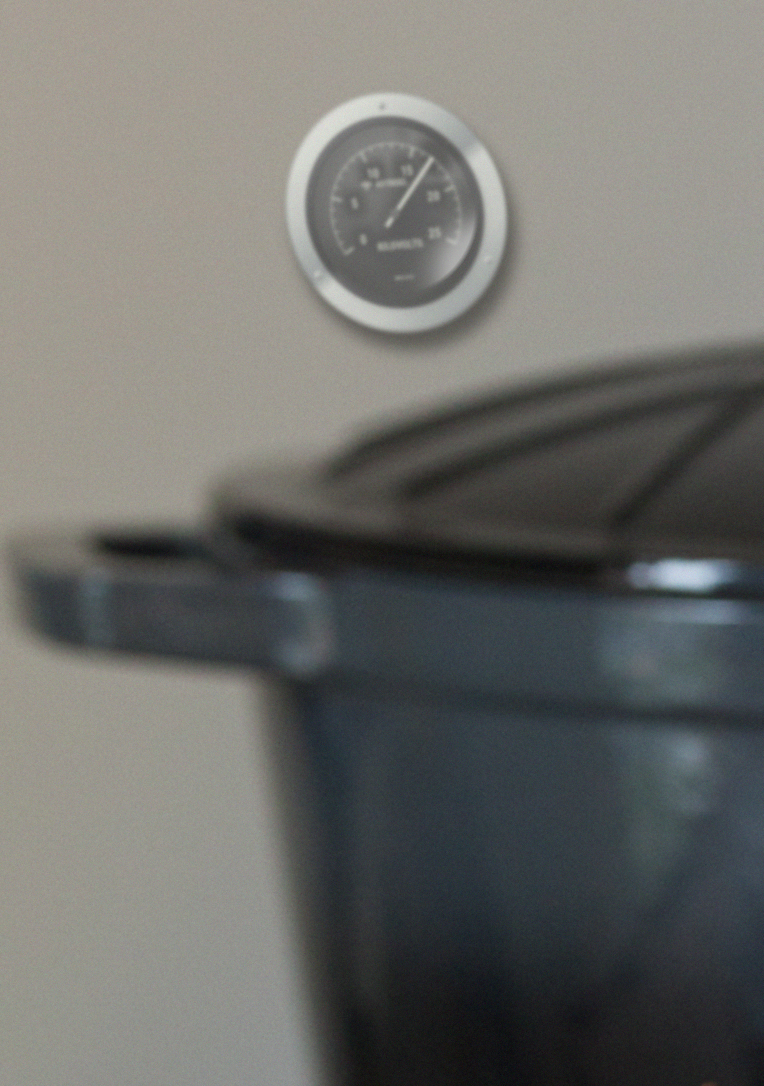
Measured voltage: 17 kV
